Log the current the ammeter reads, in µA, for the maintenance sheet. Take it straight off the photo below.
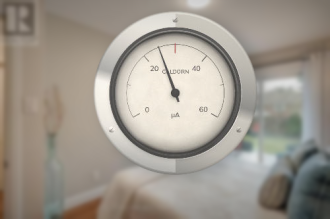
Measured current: 25 µA
